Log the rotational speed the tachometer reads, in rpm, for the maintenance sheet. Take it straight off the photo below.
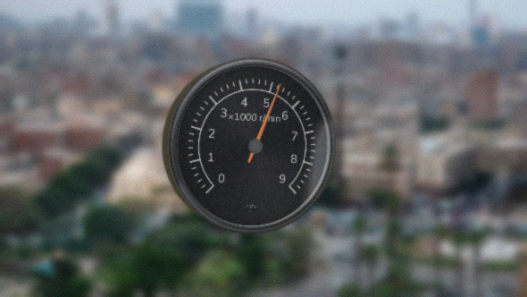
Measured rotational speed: 5200 rpm
